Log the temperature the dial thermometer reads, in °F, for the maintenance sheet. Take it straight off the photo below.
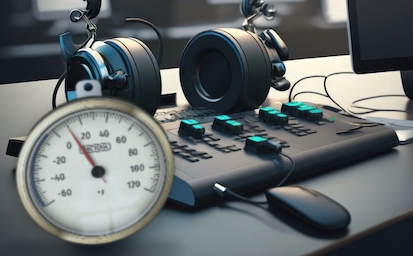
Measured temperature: 10 °F
